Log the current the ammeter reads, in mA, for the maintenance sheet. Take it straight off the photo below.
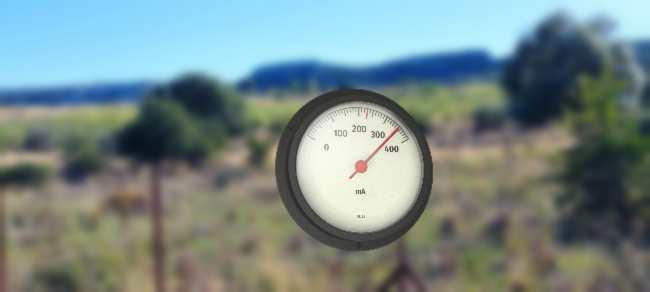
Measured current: 350 mA
